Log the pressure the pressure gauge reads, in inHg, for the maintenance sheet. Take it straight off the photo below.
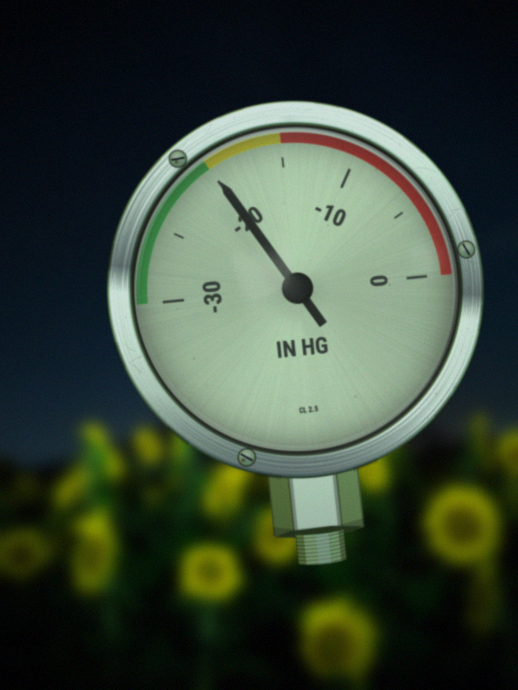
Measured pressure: -20 inHg
